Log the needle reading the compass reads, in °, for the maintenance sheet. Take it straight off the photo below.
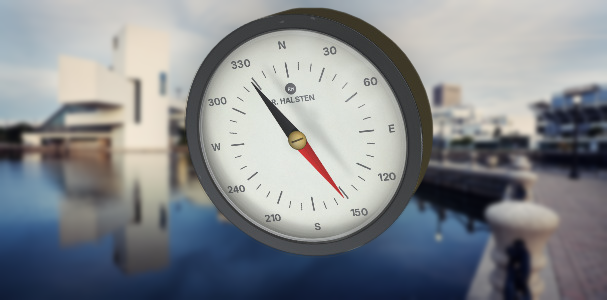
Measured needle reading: 150 °
